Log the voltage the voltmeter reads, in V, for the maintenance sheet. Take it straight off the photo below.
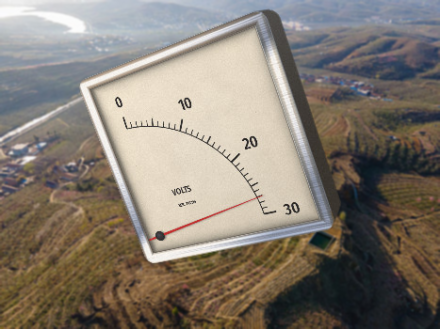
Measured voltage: 27 V
